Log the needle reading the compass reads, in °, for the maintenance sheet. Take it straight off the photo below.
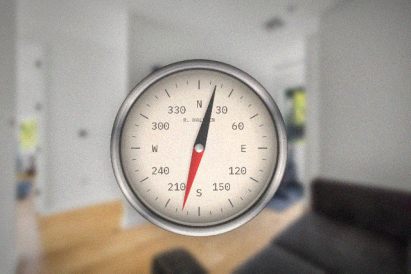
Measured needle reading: 195 °
